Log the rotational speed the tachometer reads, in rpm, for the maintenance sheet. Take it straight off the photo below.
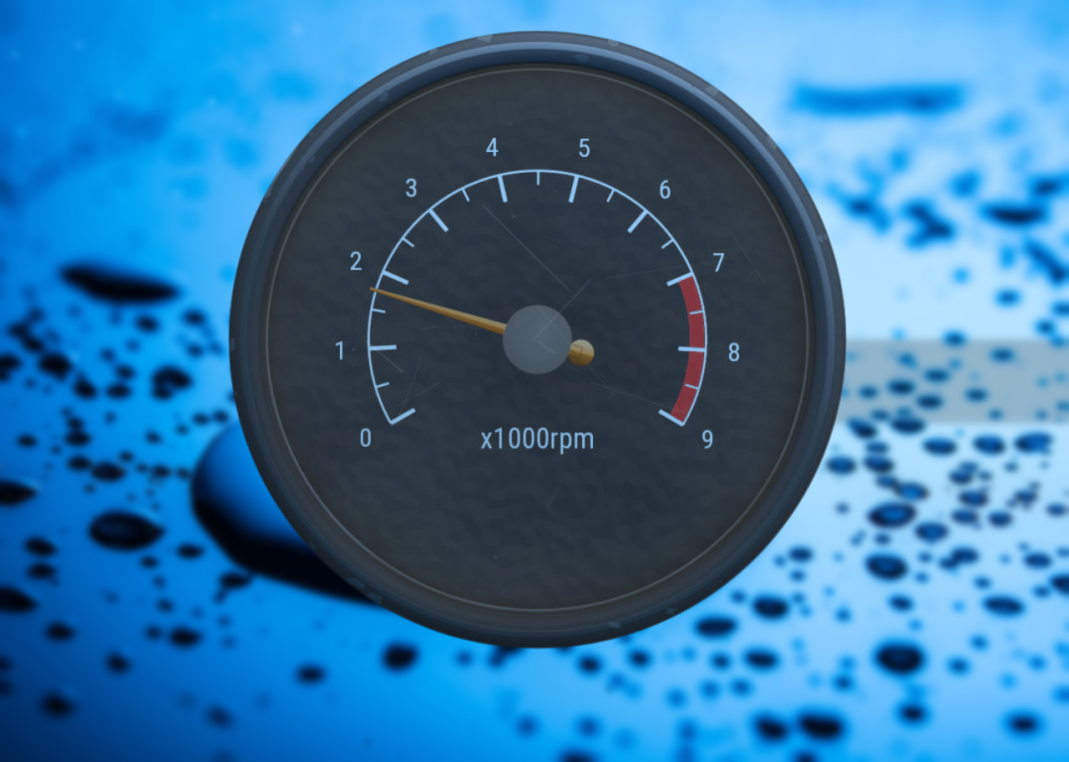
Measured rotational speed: 1750 rpm
